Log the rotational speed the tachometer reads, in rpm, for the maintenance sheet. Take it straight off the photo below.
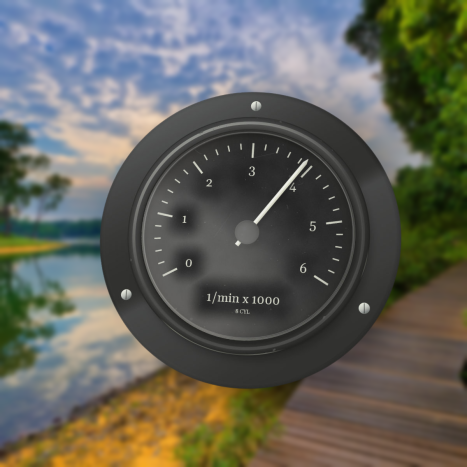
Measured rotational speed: 3900 rpm
